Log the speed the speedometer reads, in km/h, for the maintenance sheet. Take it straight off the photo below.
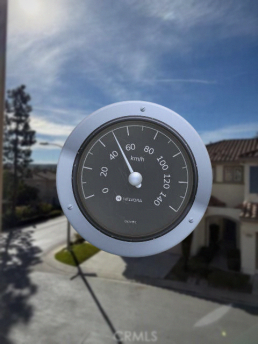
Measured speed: 50 km/h
